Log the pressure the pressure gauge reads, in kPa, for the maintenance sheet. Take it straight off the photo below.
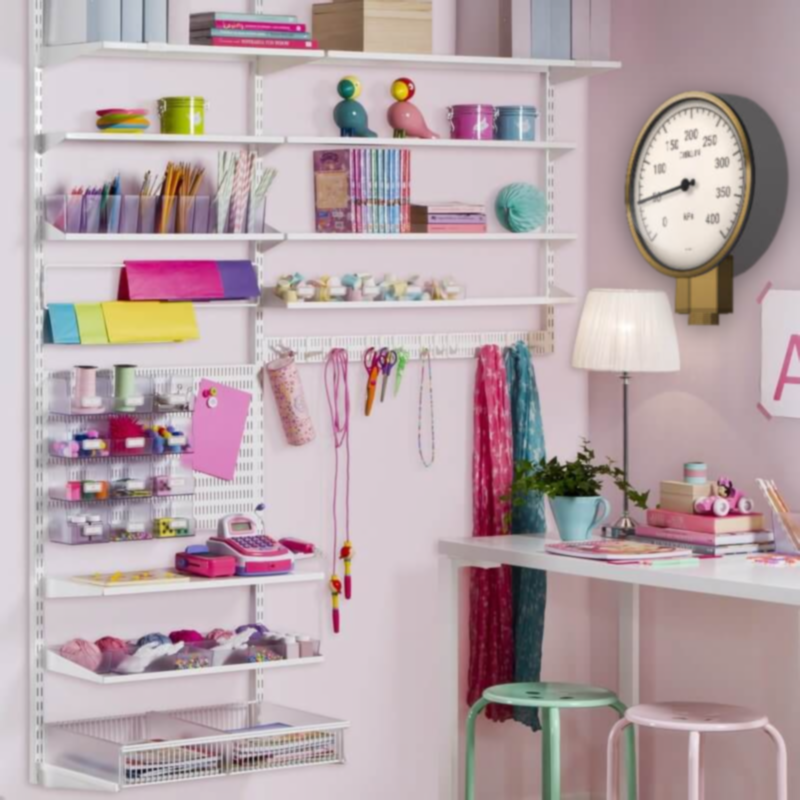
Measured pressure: 50 kPa
